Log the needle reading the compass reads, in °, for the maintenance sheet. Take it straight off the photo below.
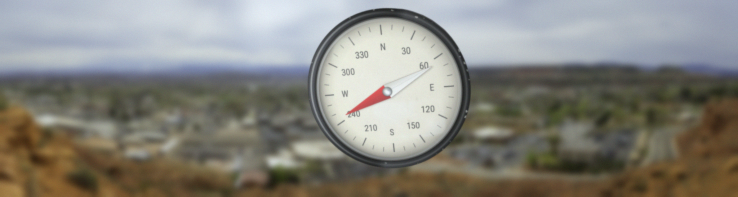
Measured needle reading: 245 °
